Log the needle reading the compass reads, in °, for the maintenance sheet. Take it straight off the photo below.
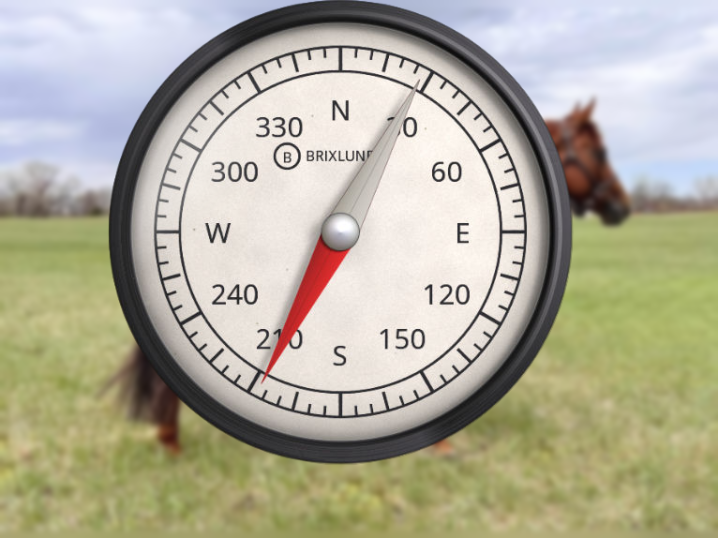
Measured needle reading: 207.5 °
